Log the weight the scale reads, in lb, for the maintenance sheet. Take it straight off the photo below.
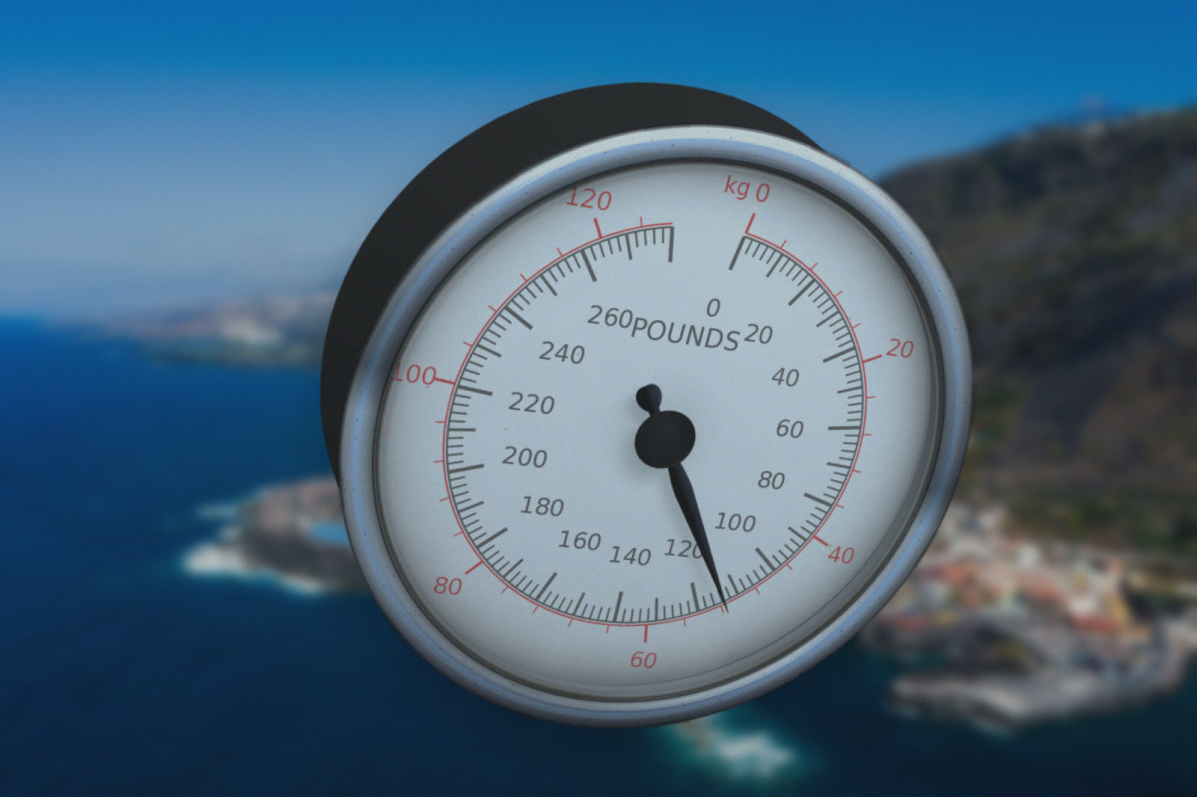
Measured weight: 114 lb
